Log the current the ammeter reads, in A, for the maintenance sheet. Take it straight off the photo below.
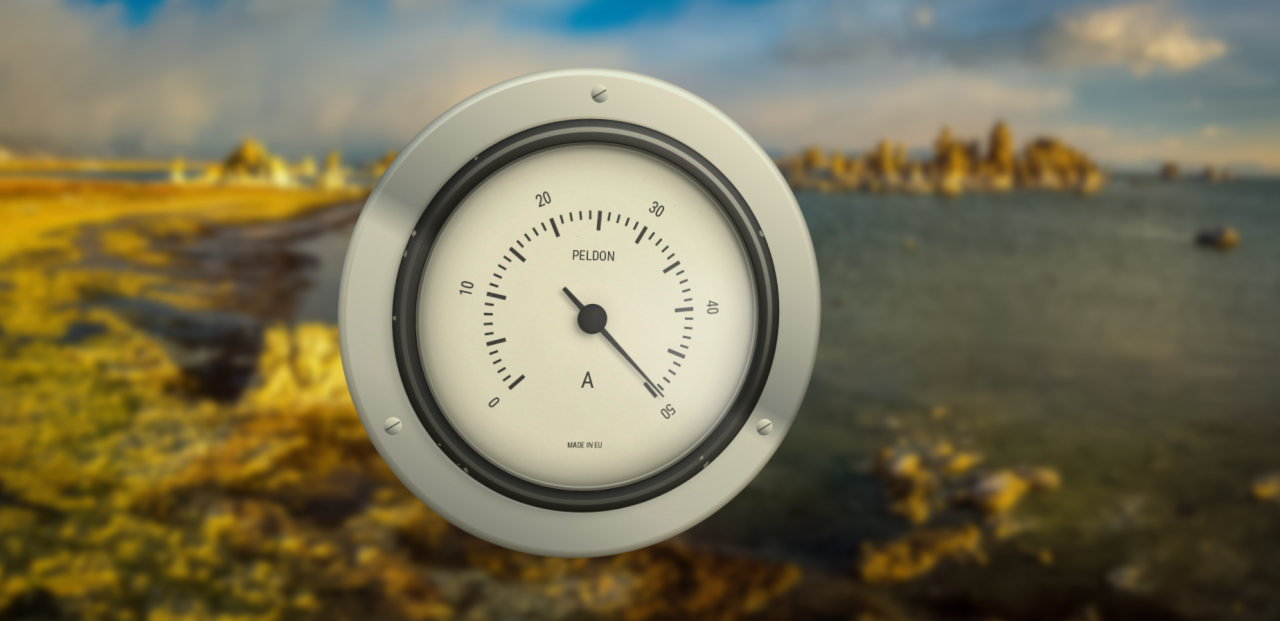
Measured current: 49.5 A
